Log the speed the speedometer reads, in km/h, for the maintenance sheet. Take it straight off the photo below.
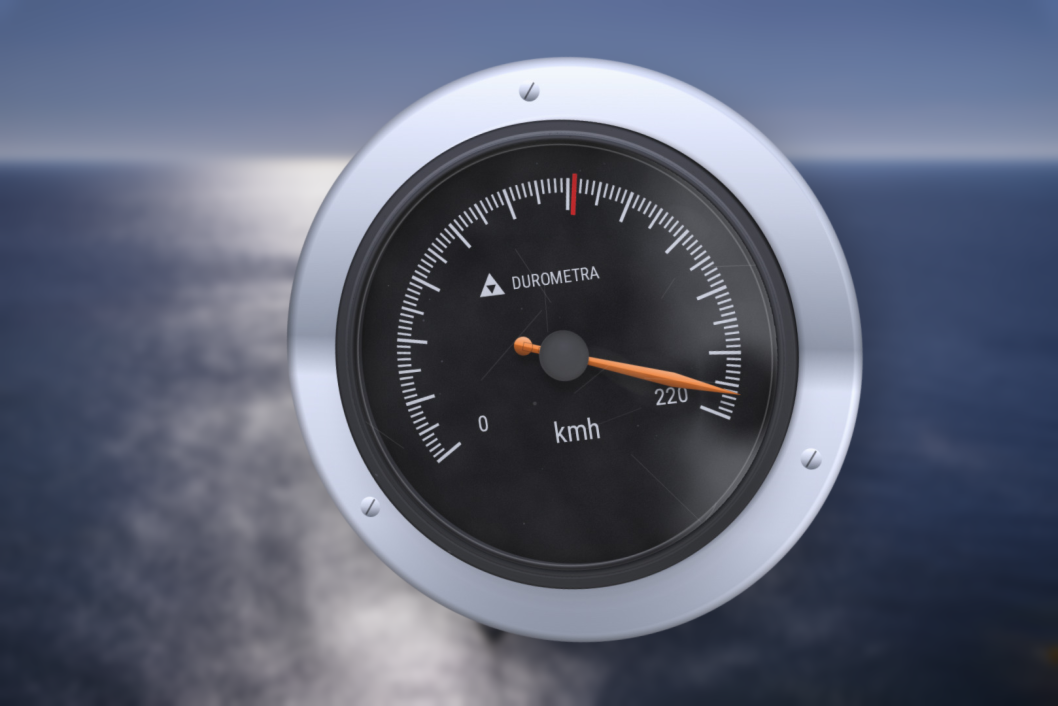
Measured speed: 212 km/h
